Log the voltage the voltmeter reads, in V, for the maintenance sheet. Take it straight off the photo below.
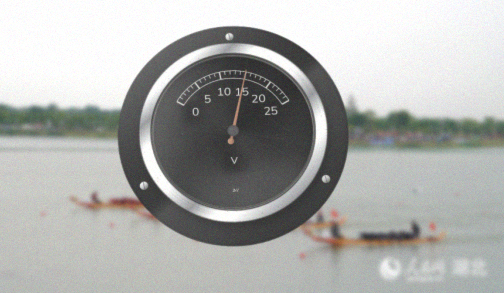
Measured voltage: 15 V
